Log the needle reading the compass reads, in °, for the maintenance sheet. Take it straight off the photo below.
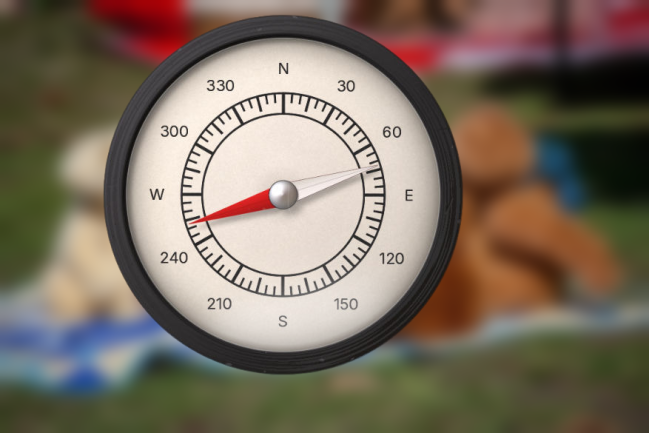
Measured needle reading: 252.5 °
